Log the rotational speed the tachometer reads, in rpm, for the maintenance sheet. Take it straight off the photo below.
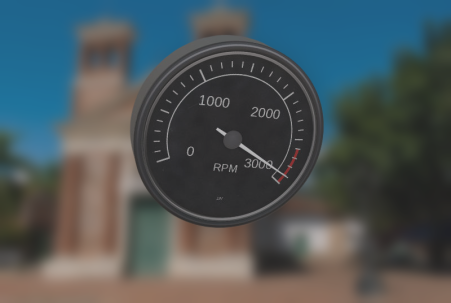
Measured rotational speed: 2900 rpm
